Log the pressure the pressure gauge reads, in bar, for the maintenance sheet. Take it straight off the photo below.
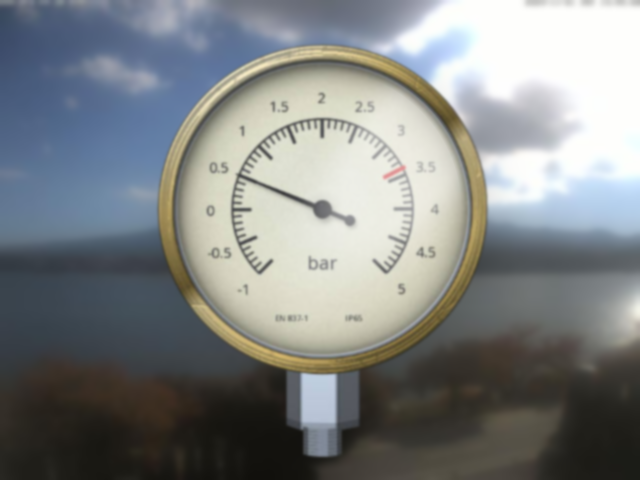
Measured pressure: 0.5 bar
